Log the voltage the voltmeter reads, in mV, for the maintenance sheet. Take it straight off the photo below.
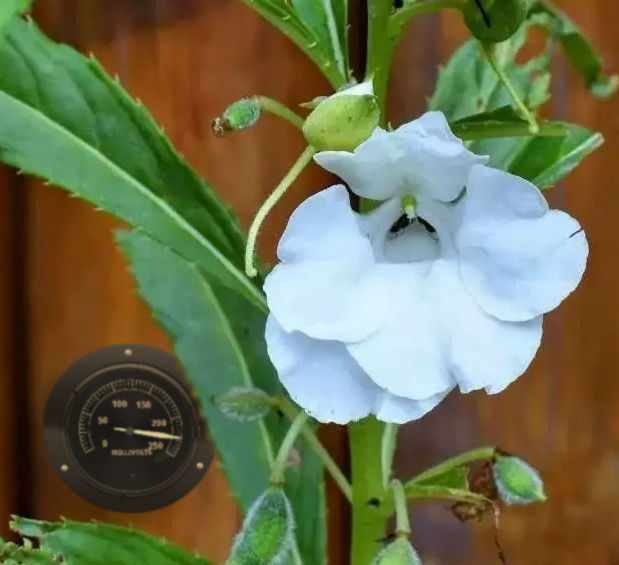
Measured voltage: 225 mV
